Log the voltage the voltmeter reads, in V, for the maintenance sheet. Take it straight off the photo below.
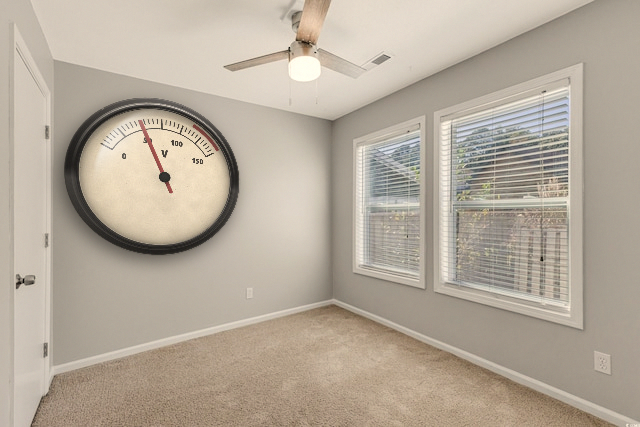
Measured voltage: 50 V
